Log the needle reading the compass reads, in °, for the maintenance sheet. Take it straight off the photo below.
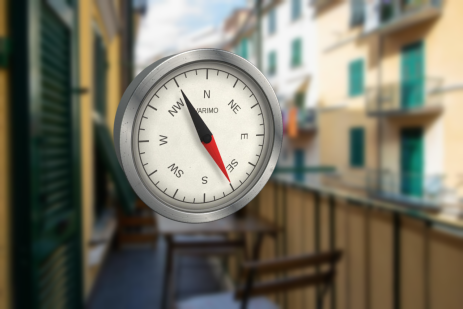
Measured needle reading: 150 °
